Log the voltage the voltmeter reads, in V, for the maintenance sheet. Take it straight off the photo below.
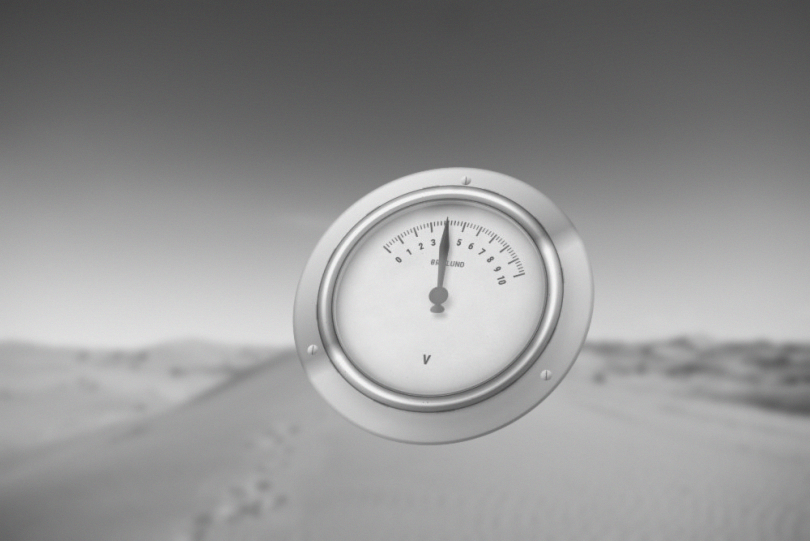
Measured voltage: 4 V
